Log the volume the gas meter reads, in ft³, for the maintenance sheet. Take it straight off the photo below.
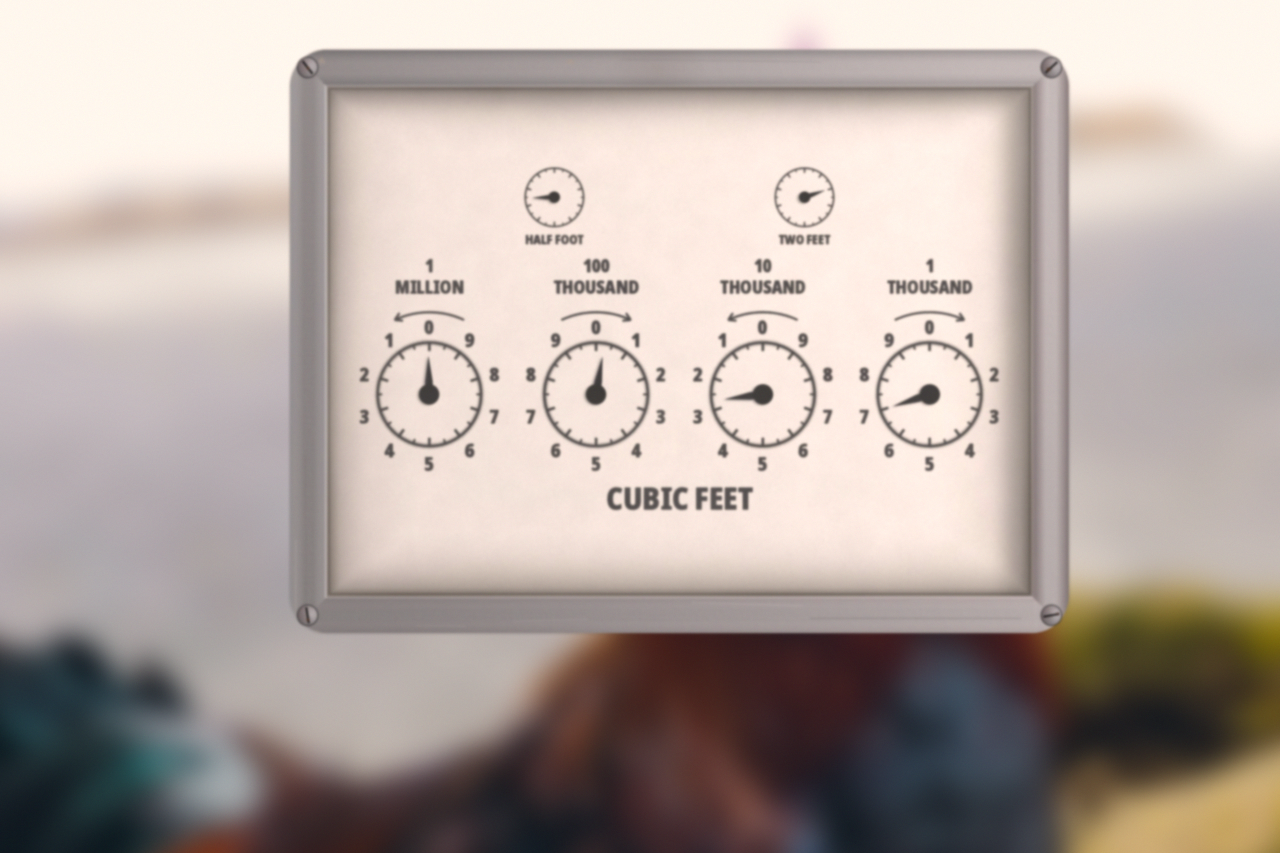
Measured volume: 2700 ft³
